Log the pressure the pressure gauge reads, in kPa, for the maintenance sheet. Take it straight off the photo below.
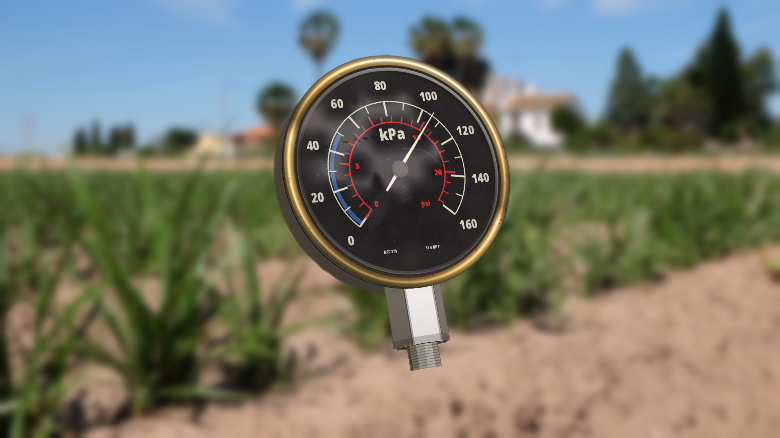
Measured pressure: 105 kPa
